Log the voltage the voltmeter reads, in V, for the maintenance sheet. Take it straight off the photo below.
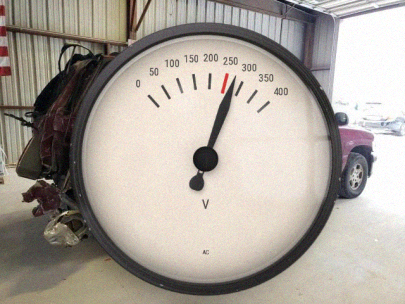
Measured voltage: 275 V
